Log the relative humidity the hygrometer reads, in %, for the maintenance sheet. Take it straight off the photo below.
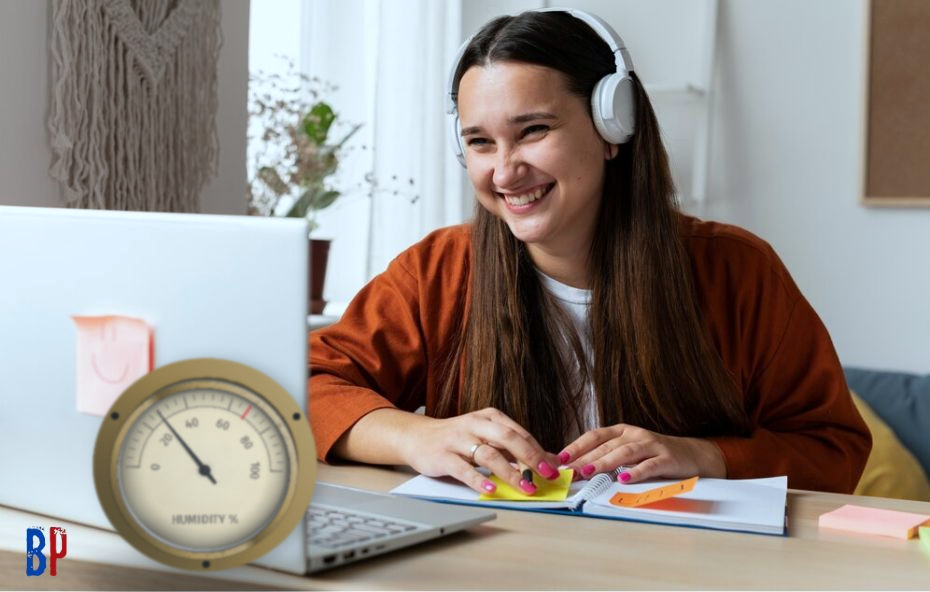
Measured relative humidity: 28 %
